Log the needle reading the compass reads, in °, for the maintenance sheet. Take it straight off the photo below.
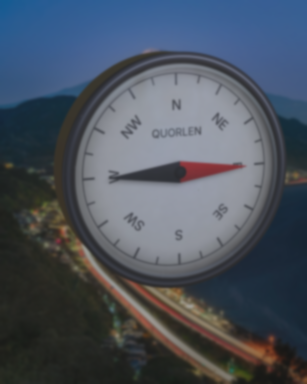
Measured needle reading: 90 °
